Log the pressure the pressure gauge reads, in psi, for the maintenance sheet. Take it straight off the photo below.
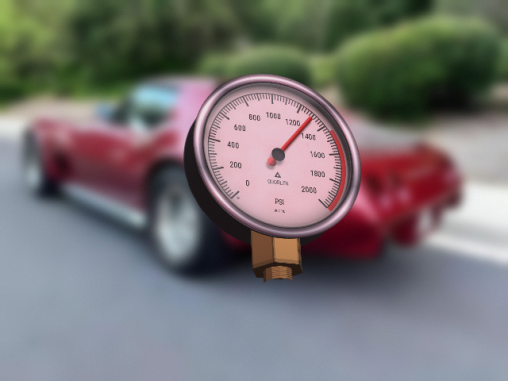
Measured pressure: 1300 psi
